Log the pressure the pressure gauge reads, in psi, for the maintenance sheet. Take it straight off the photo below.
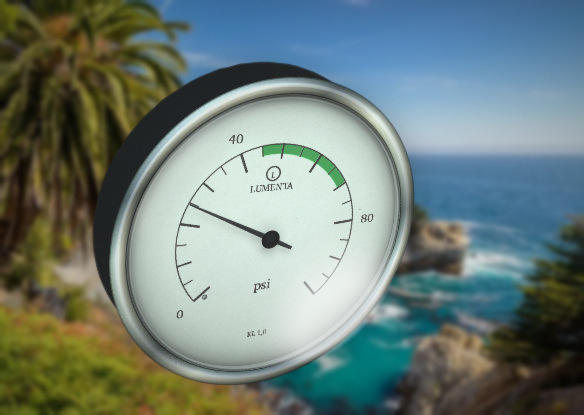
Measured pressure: 25 psi
